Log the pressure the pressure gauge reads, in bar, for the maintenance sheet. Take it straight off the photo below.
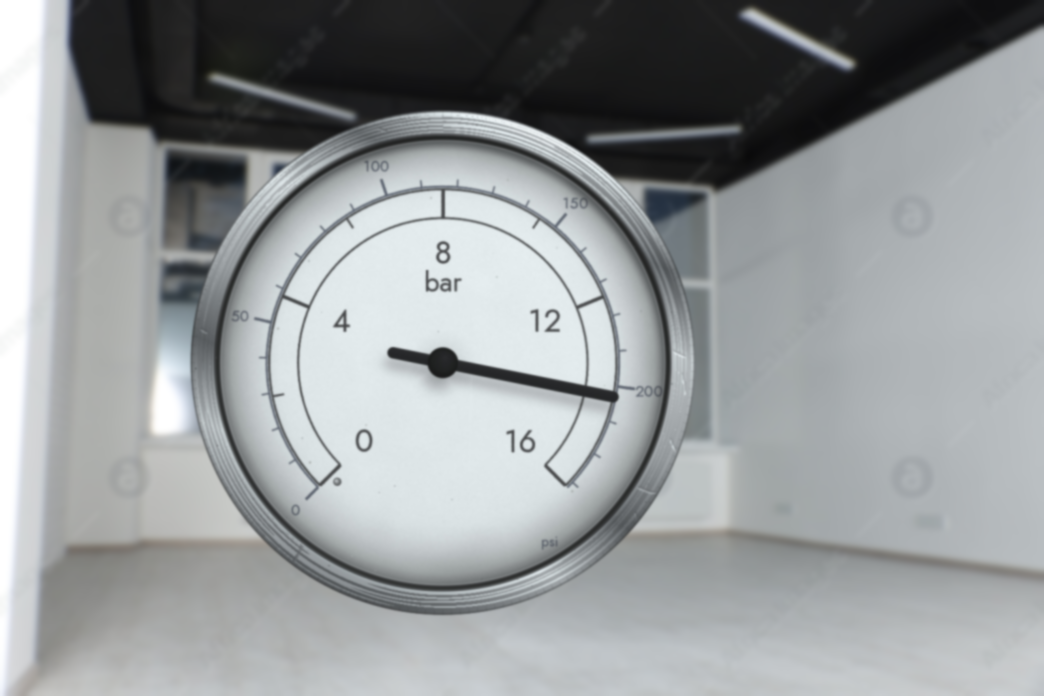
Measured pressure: 14 bar
